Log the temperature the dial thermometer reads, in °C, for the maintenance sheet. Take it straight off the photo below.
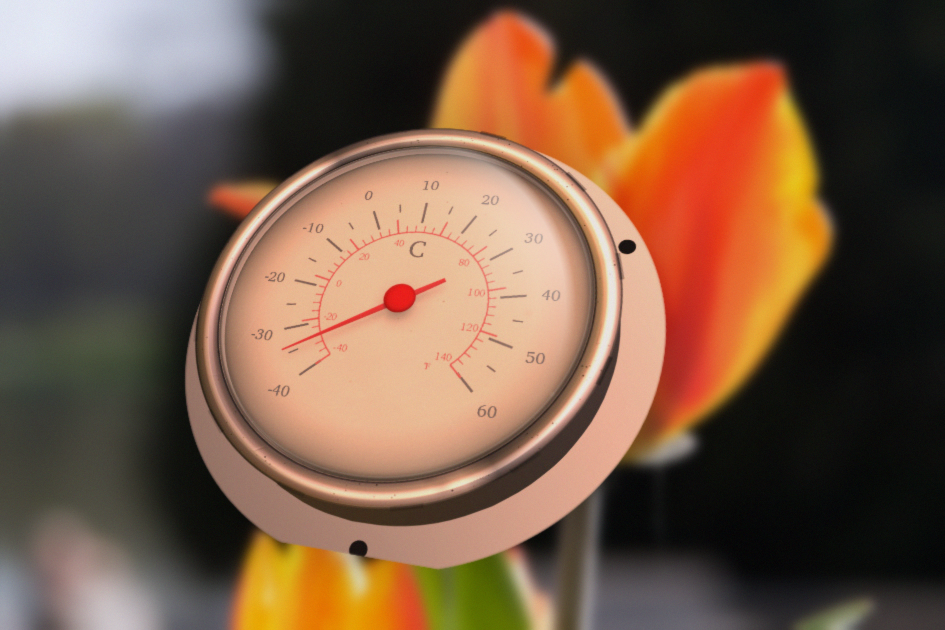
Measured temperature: -35 °C
